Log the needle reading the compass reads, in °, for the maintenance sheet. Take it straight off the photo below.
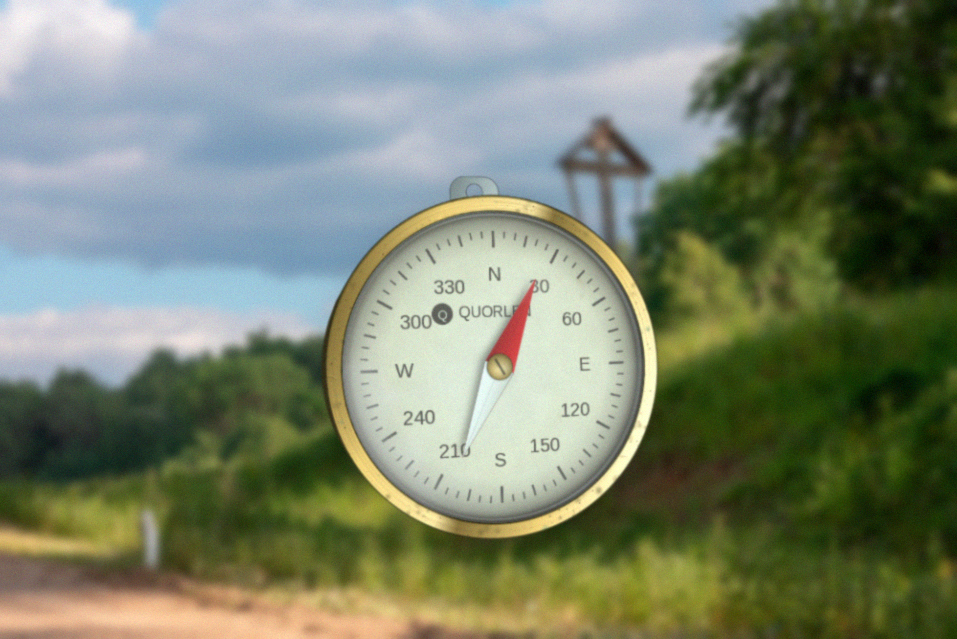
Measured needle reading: 25 °
